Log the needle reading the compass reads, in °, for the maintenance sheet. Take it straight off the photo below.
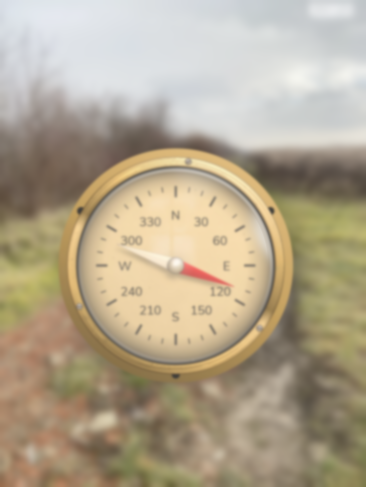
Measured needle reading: 110 °
